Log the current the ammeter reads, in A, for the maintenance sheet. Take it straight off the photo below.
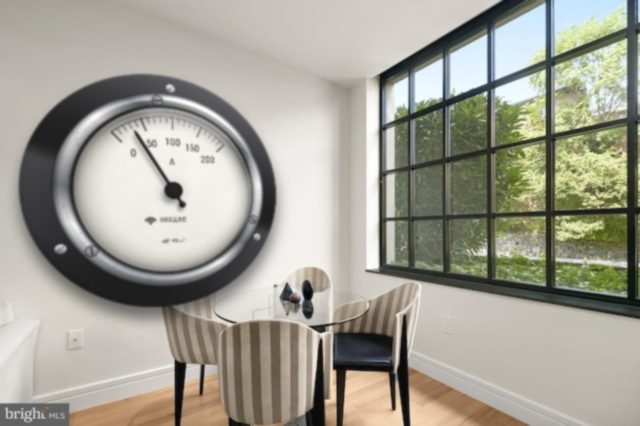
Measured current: 30 A
